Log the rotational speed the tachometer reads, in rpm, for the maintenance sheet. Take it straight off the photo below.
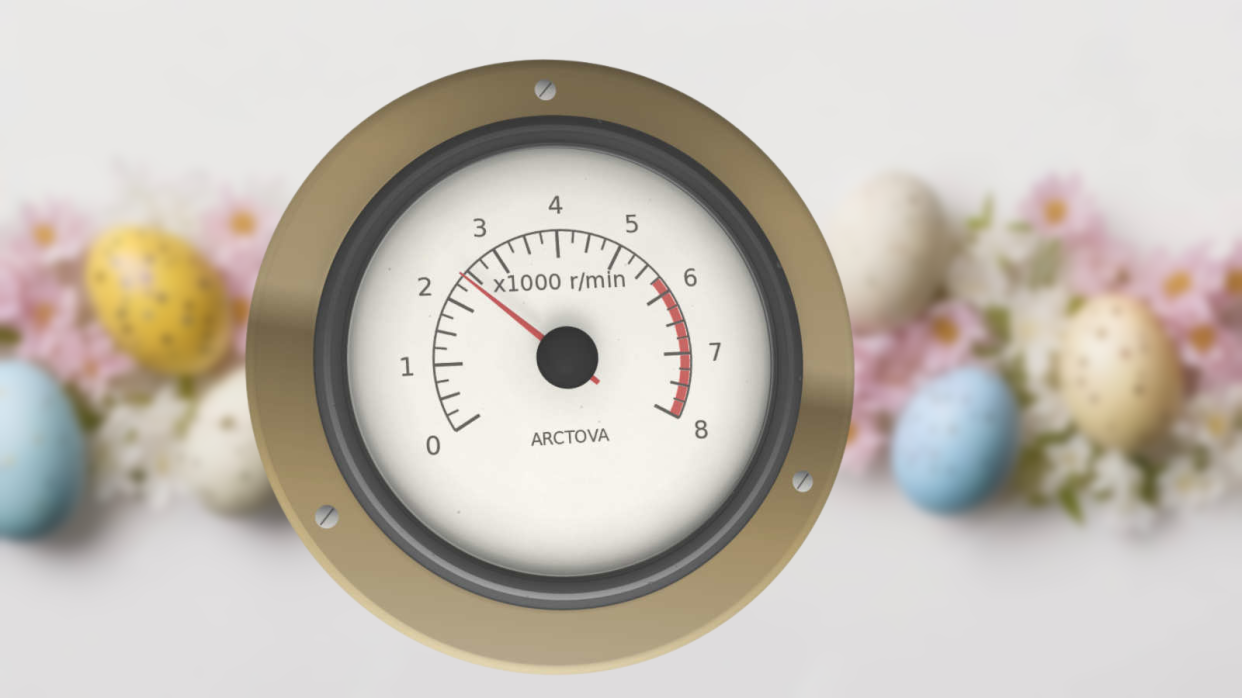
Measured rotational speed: 2375 rpm
